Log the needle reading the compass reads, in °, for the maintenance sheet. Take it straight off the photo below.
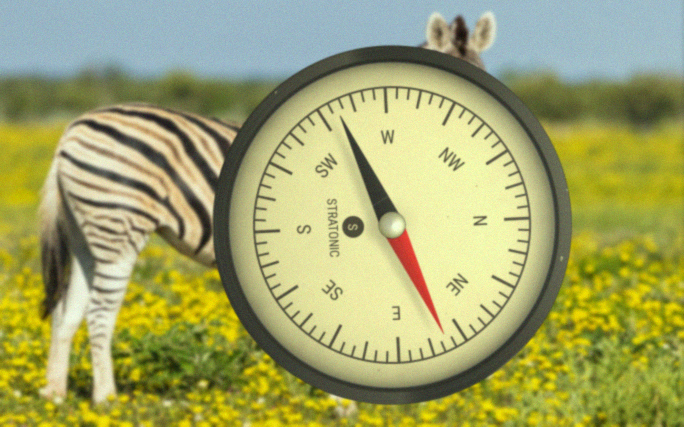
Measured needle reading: 67.5 °
